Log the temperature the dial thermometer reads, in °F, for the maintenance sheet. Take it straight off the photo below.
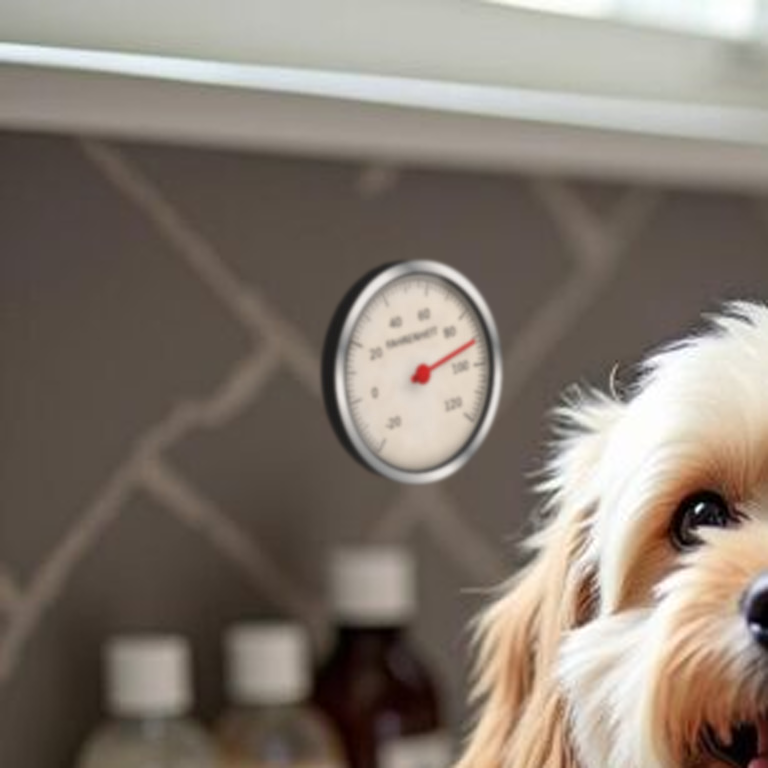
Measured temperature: 90 °F
